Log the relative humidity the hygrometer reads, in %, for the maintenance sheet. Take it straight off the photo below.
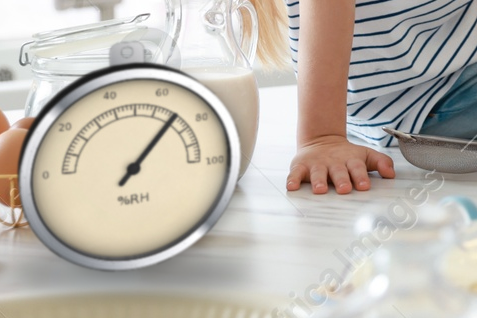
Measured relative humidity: 70 %
